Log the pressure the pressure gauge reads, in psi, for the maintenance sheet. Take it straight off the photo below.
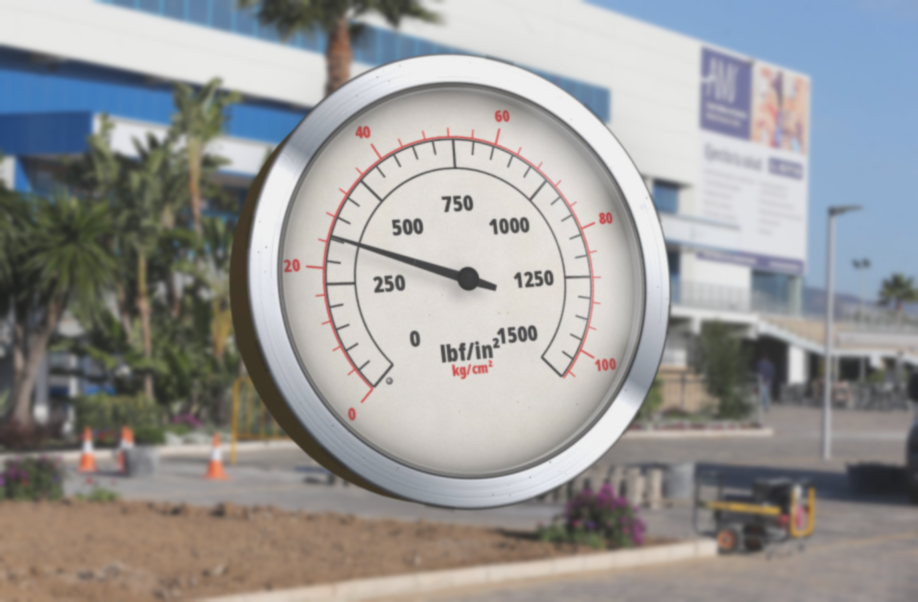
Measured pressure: 350 psi
